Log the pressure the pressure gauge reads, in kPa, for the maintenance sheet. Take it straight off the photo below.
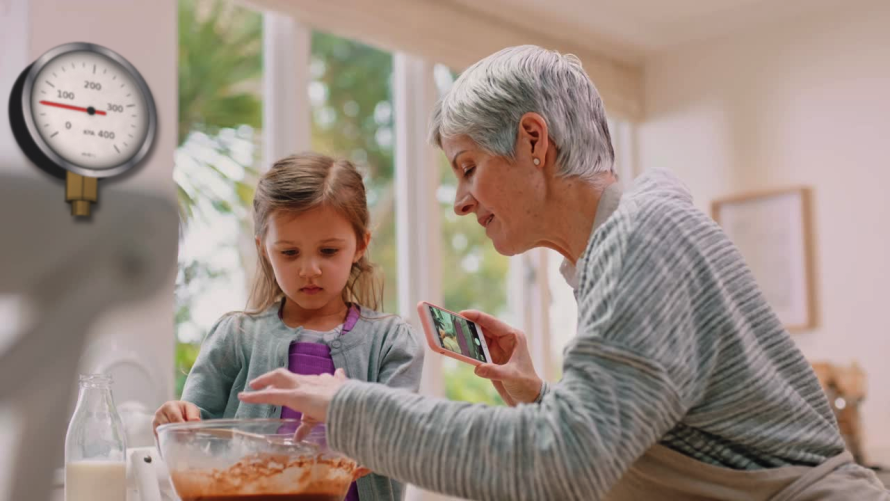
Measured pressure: 60 kPa
